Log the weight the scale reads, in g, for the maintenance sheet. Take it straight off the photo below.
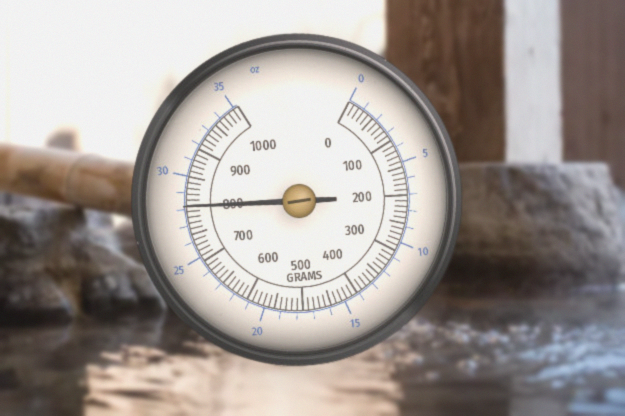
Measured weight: 800 g
